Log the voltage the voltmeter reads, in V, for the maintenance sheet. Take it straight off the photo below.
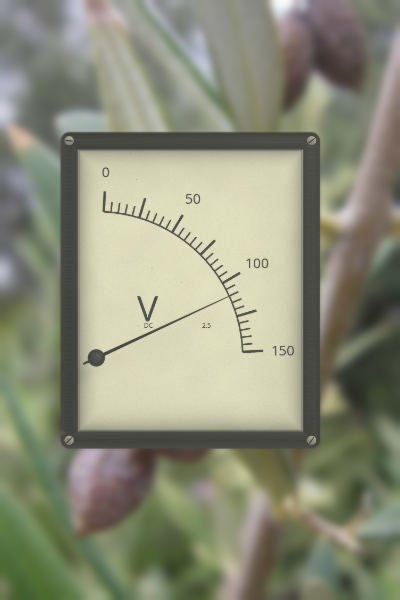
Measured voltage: 110 V
